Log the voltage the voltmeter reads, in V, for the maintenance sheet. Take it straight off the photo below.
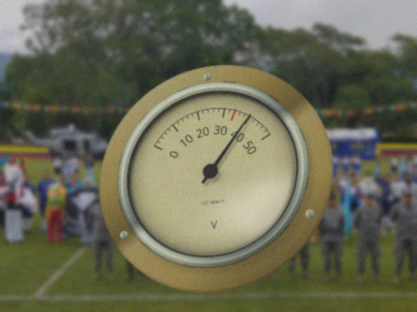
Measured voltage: 40 V
